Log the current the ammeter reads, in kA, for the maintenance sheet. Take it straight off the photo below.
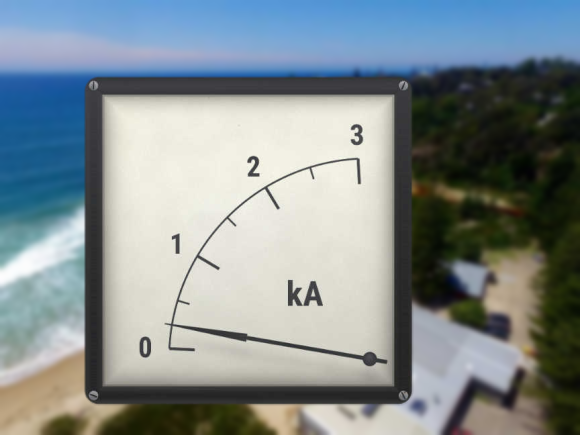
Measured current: 0.25 kA
